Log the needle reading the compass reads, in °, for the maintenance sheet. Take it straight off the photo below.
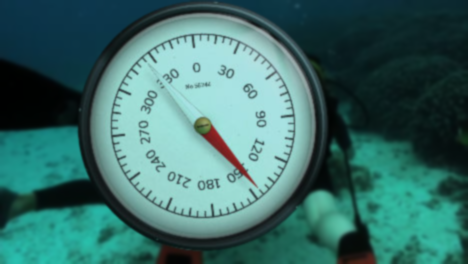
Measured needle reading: 145 °
